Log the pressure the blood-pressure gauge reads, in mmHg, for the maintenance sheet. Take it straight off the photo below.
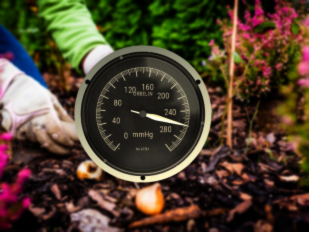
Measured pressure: 260 mmHg
